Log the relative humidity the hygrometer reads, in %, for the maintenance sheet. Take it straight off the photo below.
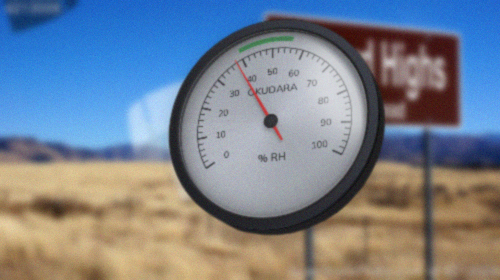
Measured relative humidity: 38 %
